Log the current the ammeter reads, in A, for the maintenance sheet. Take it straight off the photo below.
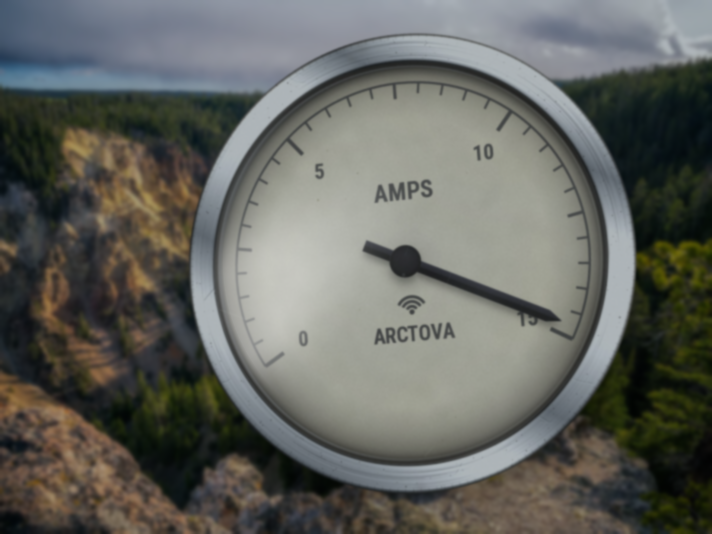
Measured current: 14.75 A
